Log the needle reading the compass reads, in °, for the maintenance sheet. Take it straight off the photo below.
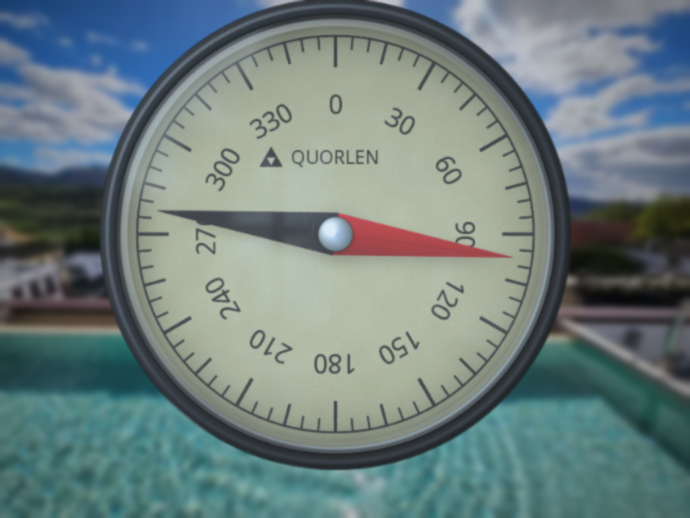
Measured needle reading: 97.5 °
